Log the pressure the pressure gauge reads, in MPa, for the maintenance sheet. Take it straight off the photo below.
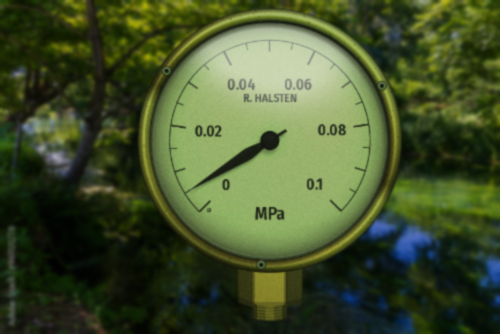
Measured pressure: 0.005 MPa
